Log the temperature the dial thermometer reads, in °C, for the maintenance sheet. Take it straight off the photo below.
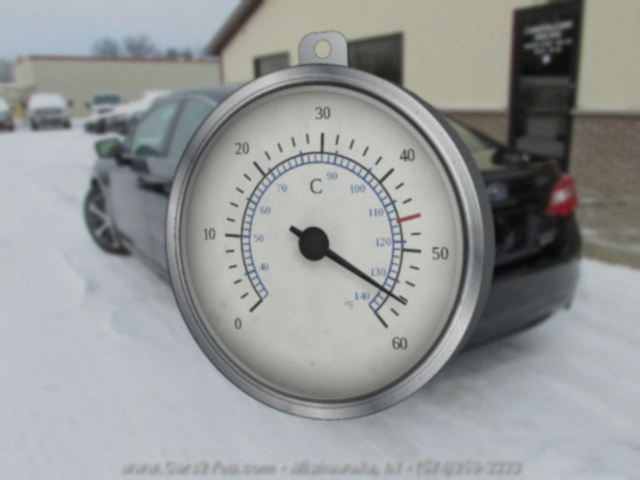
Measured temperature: 56 °C
